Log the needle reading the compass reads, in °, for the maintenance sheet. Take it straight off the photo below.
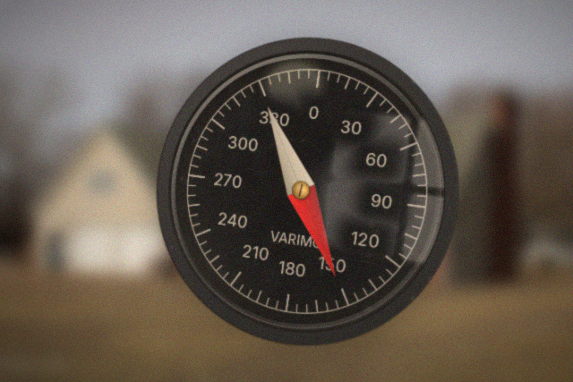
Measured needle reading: 150 °
